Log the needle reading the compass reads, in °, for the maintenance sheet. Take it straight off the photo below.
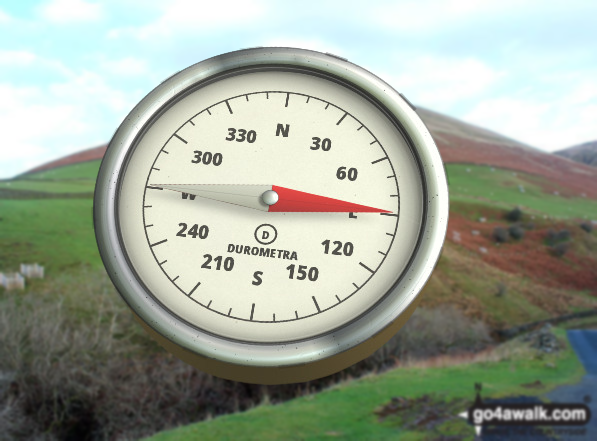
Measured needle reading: 90 °
